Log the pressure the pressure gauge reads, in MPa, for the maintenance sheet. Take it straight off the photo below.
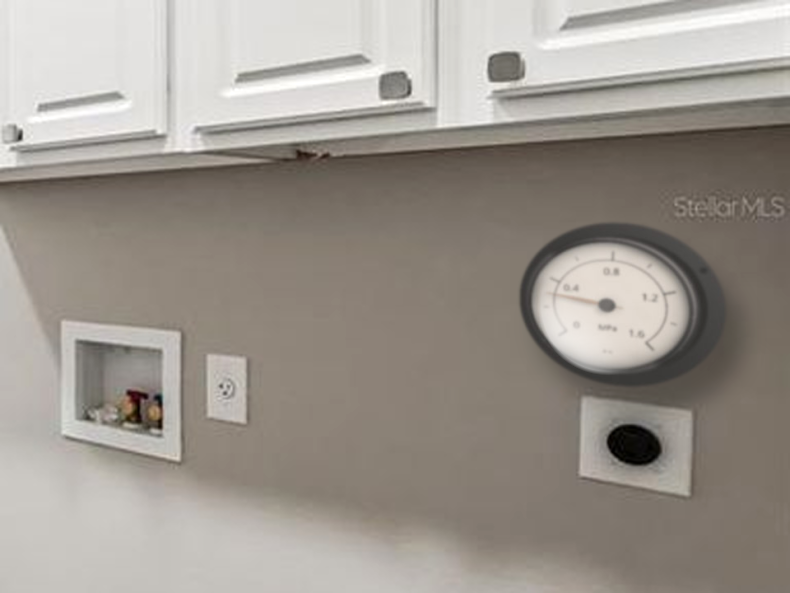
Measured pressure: 0.3 MPa
